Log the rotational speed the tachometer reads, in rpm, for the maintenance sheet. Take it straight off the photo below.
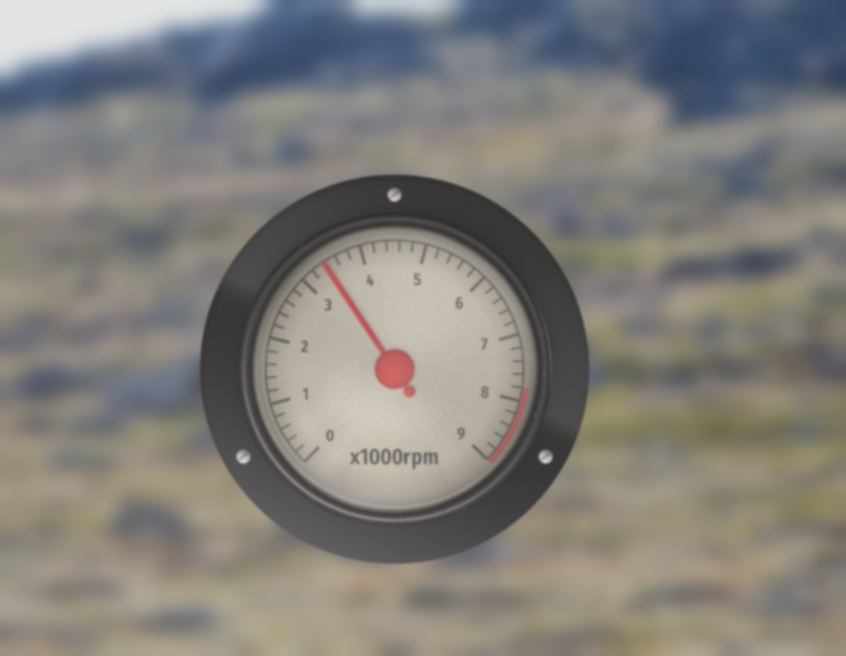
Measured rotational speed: 3400 rpm
